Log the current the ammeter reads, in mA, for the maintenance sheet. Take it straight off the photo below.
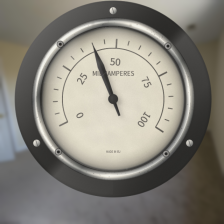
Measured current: 40 mA
